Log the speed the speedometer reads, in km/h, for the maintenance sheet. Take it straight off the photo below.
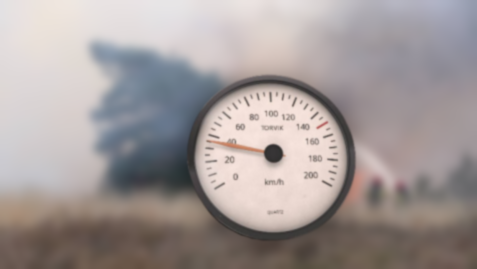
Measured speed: 35 km/h
